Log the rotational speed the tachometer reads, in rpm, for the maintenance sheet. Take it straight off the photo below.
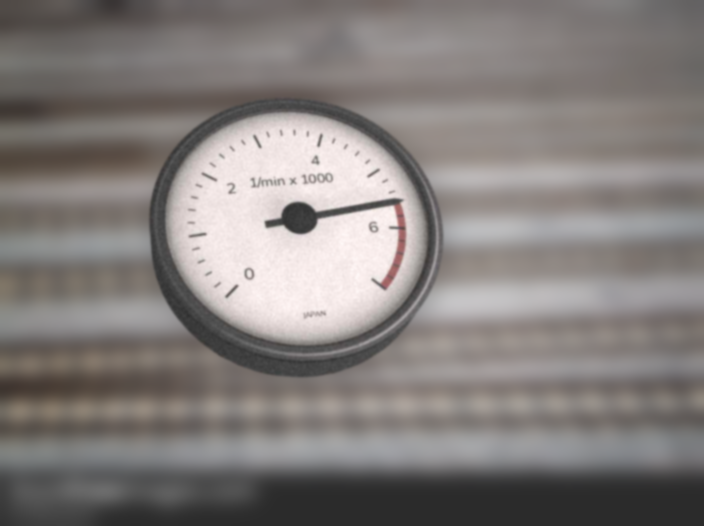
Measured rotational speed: 5600 rpm
